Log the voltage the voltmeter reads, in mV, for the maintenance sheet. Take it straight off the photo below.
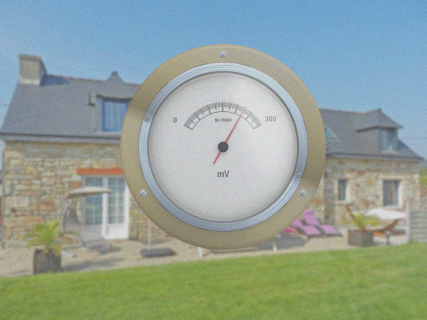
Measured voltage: 225 mV
